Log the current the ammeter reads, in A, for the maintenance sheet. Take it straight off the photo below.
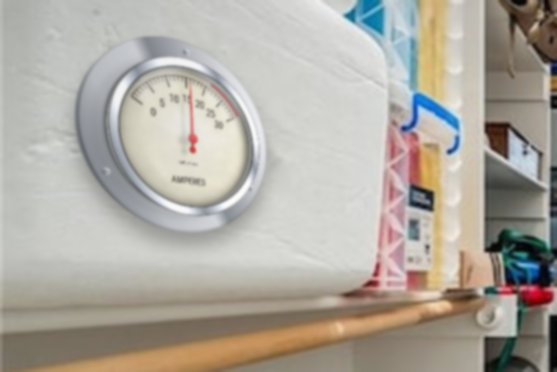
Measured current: 15 A
